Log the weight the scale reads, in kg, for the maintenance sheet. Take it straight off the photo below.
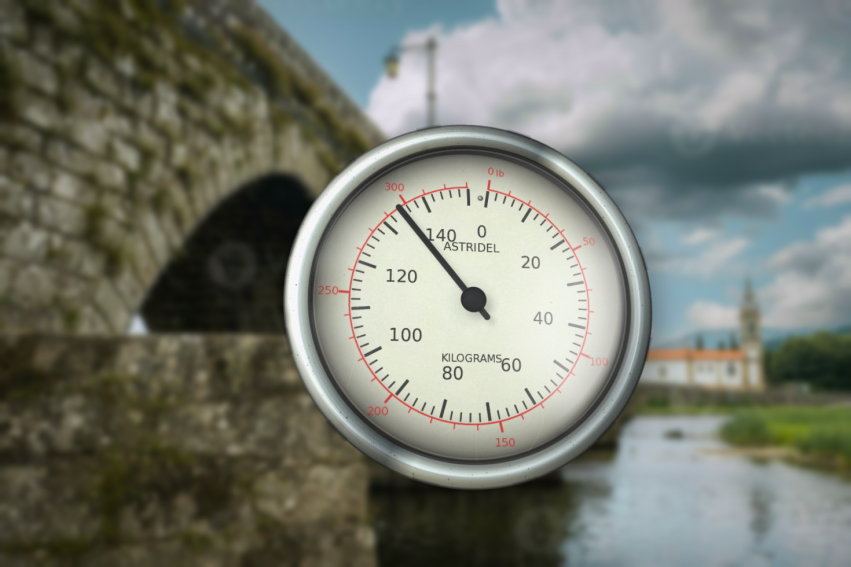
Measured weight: 134 kg
